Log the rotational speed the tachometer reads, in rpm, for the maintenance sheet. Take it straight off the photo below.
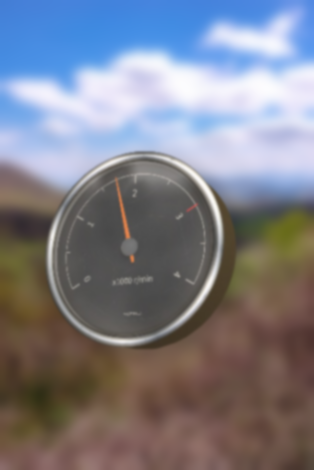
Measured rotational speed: 1750 rpm
